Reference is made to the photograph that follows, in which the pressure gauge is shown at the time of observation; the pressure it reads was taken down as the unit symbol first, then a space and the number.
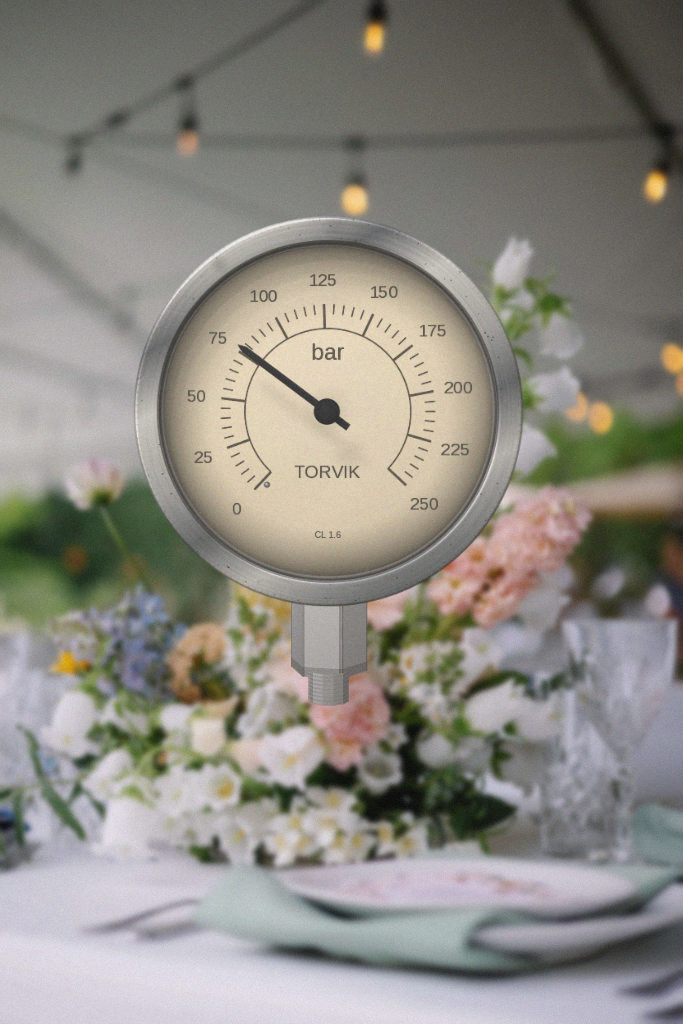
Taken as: bar 77.5
